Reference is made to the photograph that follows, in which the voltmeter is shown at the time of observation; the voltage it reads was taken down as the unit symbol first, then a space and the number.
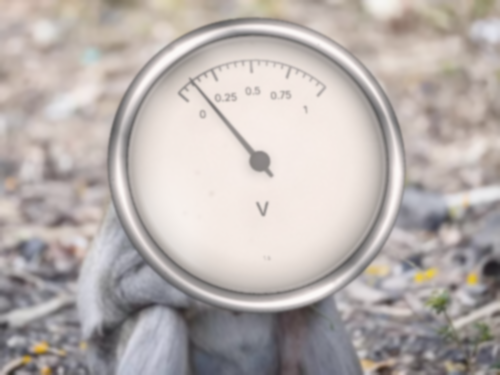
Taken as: V 0.1
